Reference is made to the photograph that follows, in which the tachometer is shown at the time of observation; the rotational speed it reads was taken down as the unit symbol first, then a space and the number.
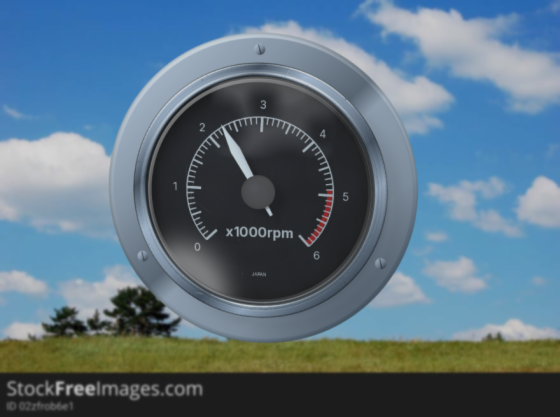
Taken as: rpm 2300
